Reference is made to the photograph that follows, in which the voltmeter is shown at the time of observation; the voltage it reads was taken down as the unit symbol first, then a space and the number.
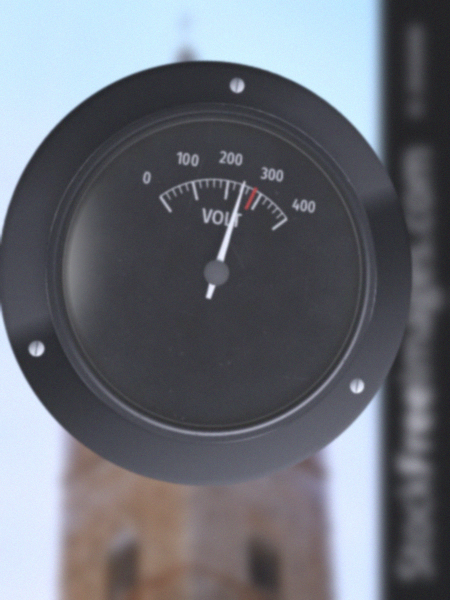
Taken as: V 240
